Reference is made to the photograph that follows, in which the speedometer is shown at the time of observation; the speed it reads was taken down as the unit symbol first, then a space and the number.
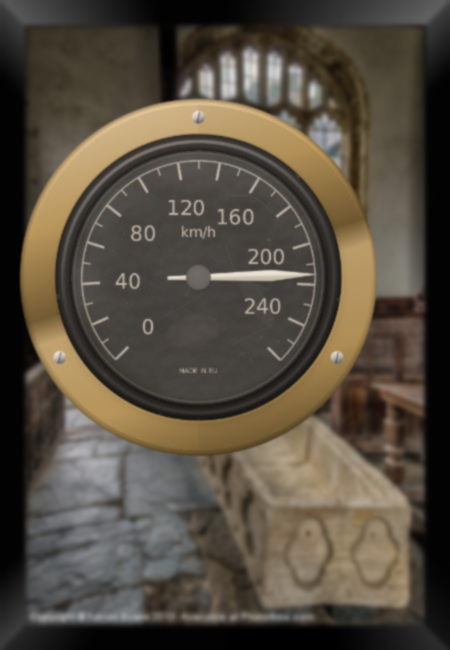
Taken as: km/h 215
